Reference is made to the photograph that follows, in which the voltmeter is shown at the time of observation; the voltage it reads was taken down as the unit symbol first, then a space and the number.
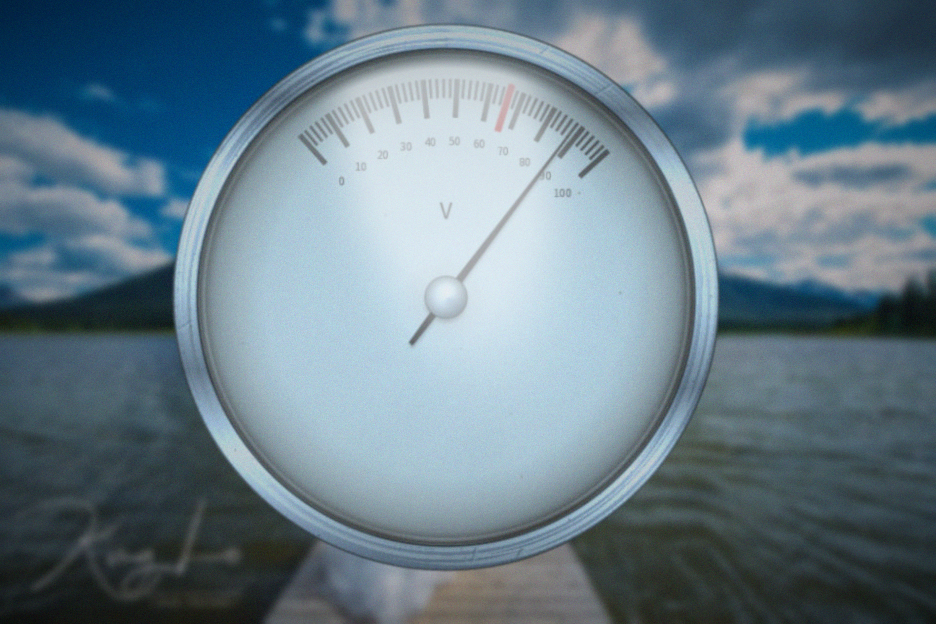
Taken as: V 88
